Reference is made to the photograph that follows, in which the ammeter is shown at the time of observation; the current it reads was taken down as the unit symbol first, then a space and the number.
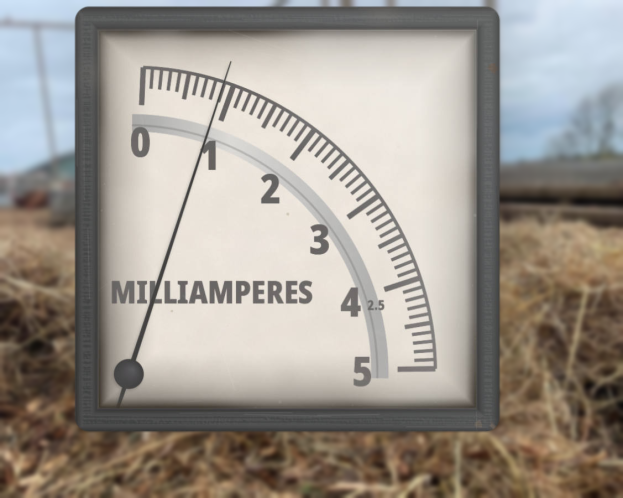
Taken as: mA 0.9
